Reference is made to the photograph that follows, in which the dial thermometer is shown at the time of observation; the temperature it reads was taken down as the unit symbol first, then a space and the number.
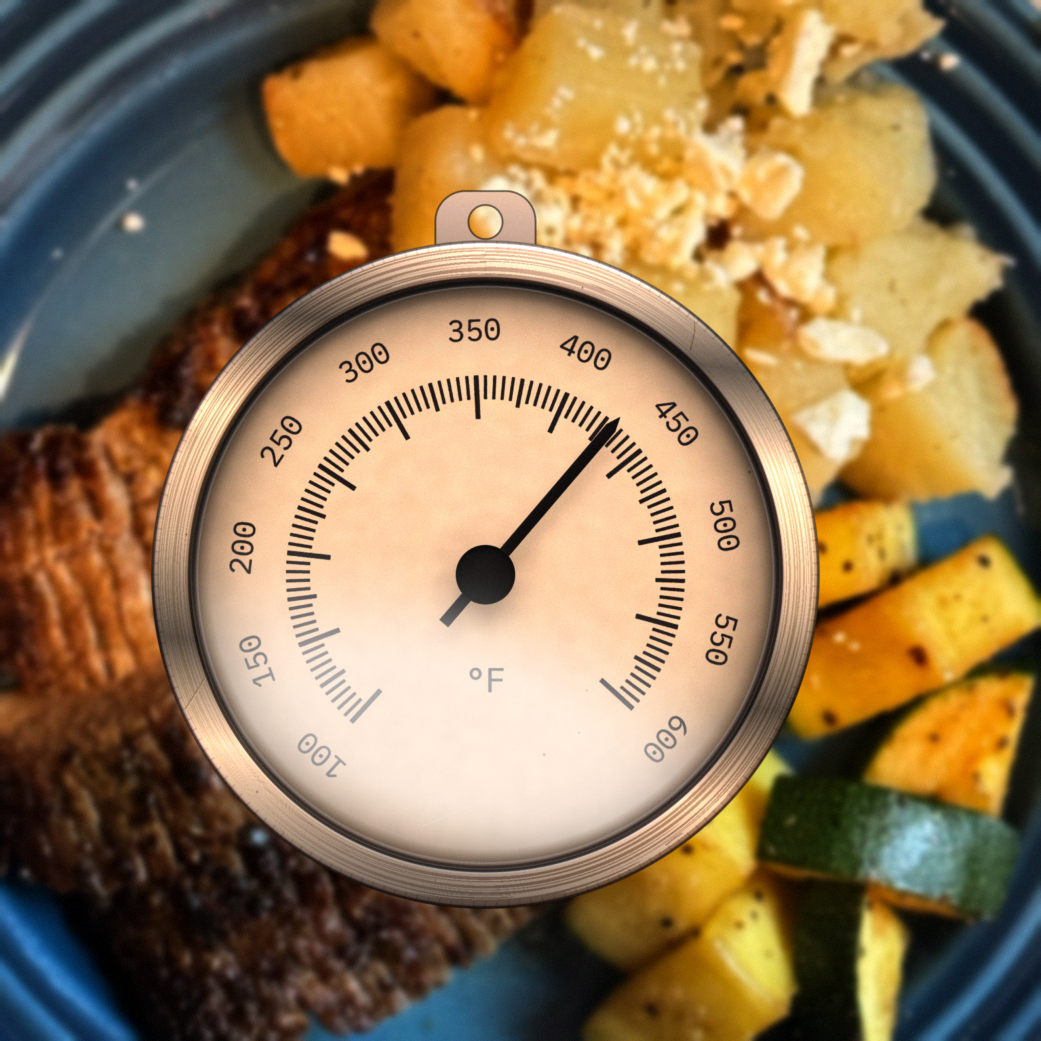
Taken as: °F 430
